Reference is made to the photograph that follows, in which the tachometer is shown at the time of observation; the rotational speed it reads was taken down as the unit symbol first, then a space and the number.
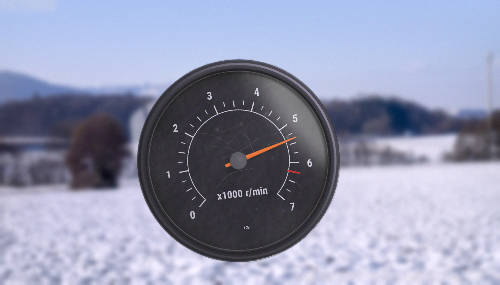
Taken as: rpm 5375
